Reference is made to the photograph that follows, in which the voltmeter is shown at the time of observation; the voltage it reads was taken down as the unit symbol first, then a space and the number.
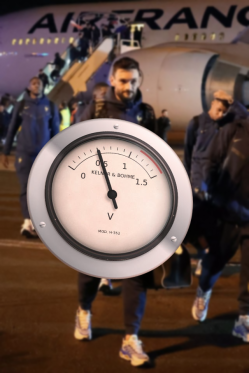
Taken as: V 0.5
